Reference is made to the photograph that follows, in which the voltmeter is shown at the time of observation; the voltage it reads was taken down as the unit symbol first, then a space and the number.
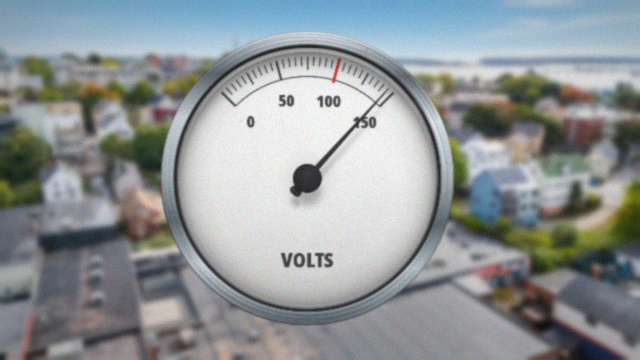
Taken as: V 145
